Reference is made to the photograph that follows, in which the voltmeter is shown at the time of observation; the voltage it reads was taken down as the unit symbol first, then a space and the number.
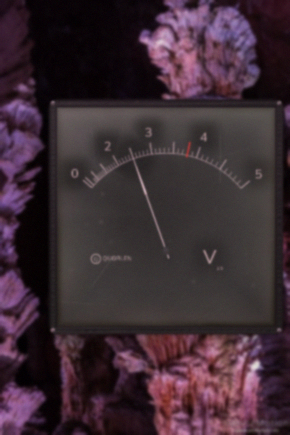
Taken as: V 2.5
